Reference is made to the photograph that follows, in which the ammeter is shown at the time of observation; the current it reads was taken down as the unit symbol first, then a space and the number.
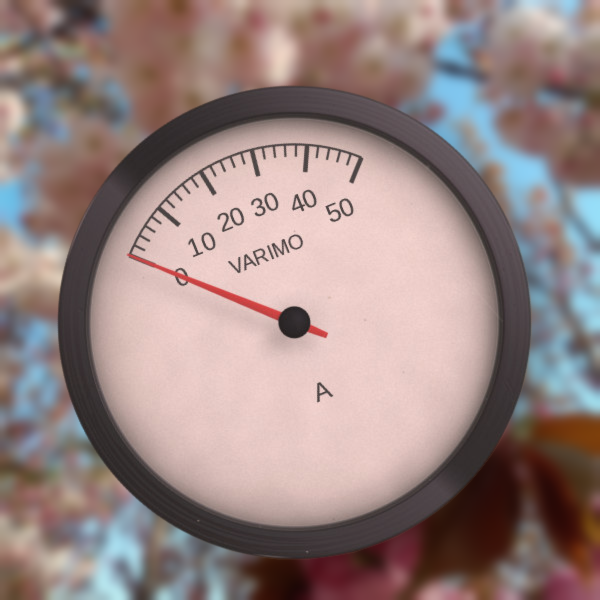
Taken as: A 0
